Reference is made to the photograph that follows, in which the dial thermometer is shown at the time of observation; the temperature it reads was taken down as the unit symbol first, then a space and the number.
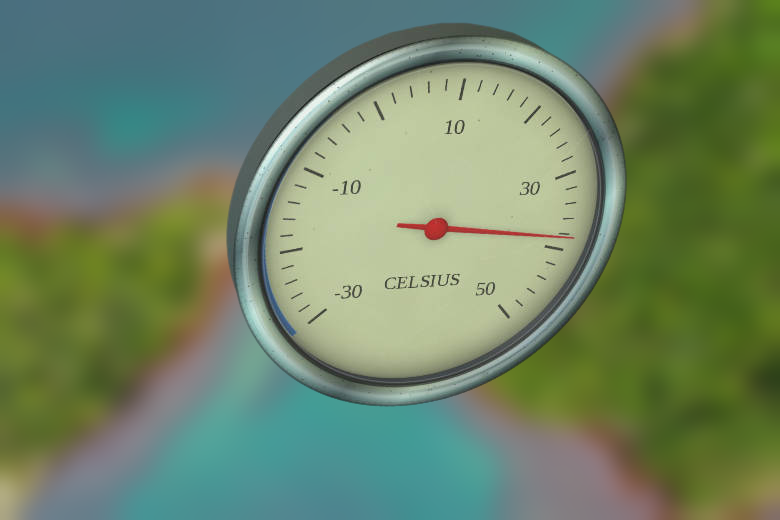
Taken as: °C 38
